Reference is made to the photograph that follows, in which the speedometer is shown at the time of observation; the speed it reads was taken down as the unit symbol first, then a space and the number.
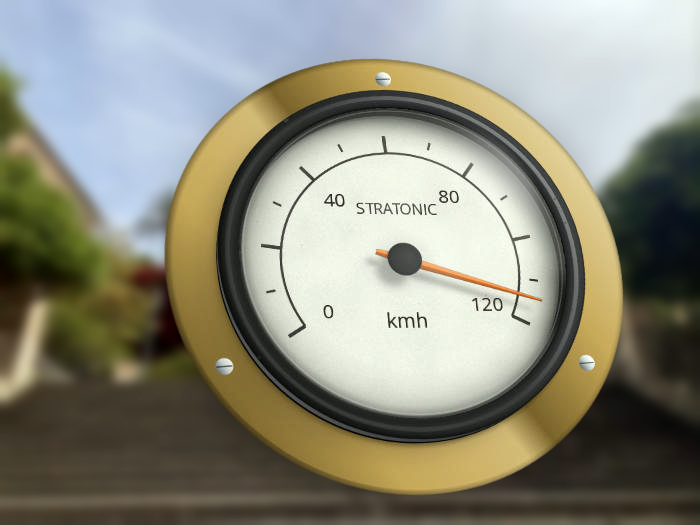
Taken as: km/h 115
